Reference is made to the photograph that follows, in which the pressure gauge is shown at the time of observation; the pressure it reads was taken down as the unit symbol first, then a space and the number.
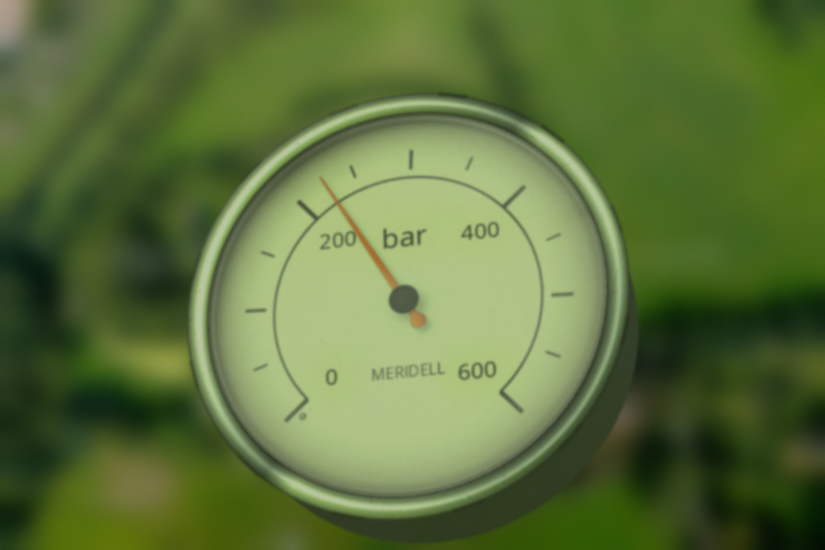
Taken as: bar 225
